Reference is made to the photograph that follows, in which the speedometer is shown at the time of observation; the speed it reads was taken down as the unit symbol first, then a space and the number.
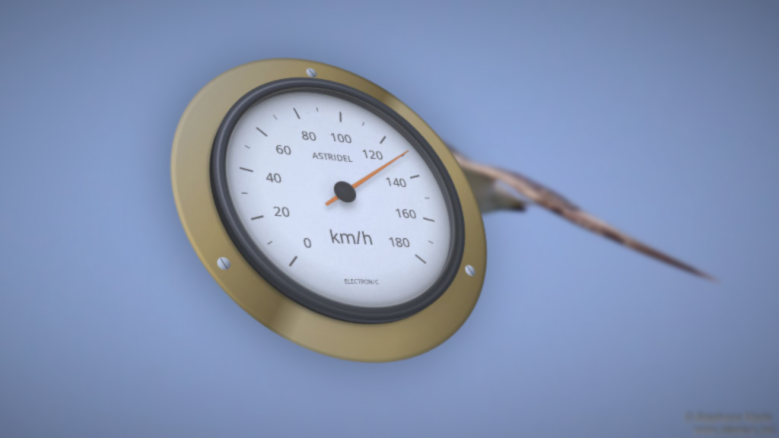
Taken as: km/h 130
